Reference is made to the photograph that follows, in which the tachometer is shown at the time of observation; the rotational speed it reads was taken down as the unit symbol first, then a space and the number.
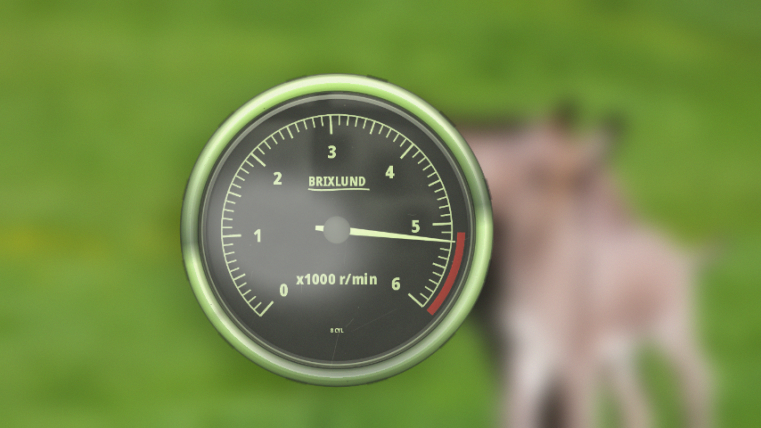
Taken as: rpm 5200
